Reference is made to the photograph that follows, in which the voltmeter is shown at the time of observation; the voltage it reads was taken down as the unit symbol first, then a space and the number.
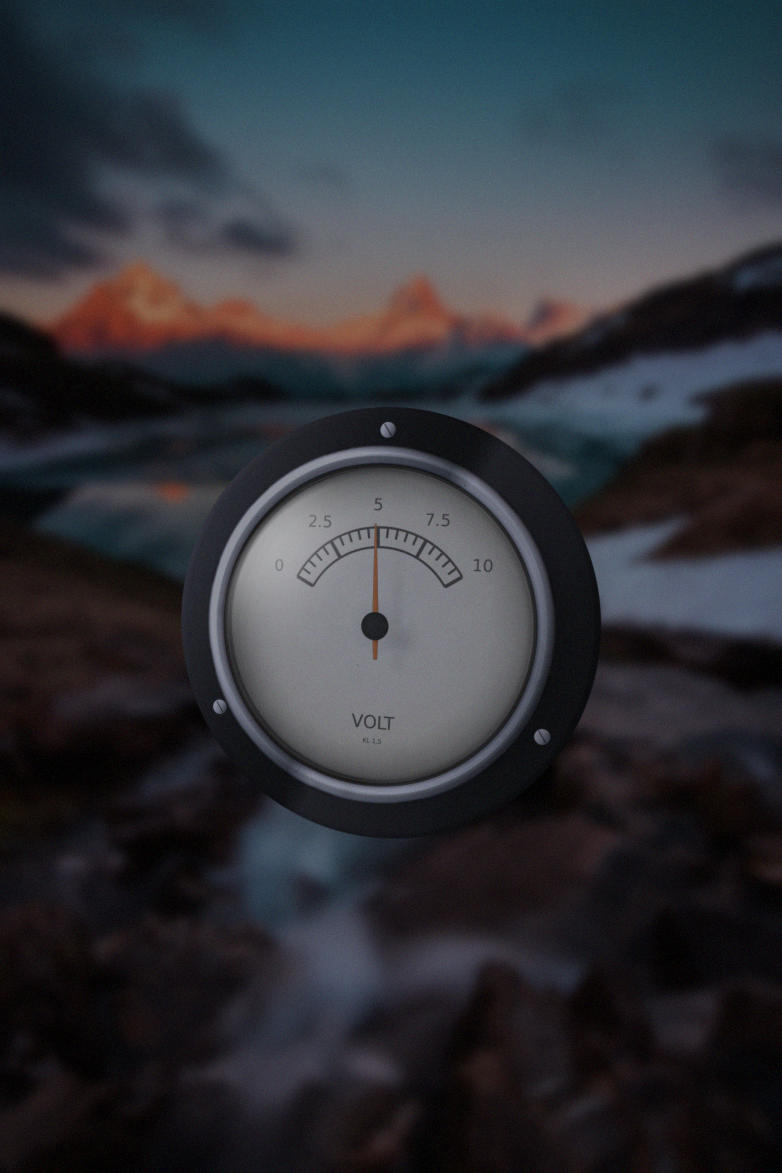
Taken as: V 5
